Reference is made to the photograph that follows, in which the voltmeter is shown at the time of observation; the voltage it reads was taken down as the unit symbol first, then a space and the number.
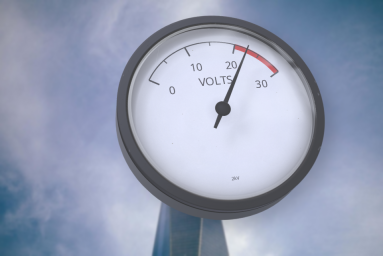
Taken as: V 22.5
